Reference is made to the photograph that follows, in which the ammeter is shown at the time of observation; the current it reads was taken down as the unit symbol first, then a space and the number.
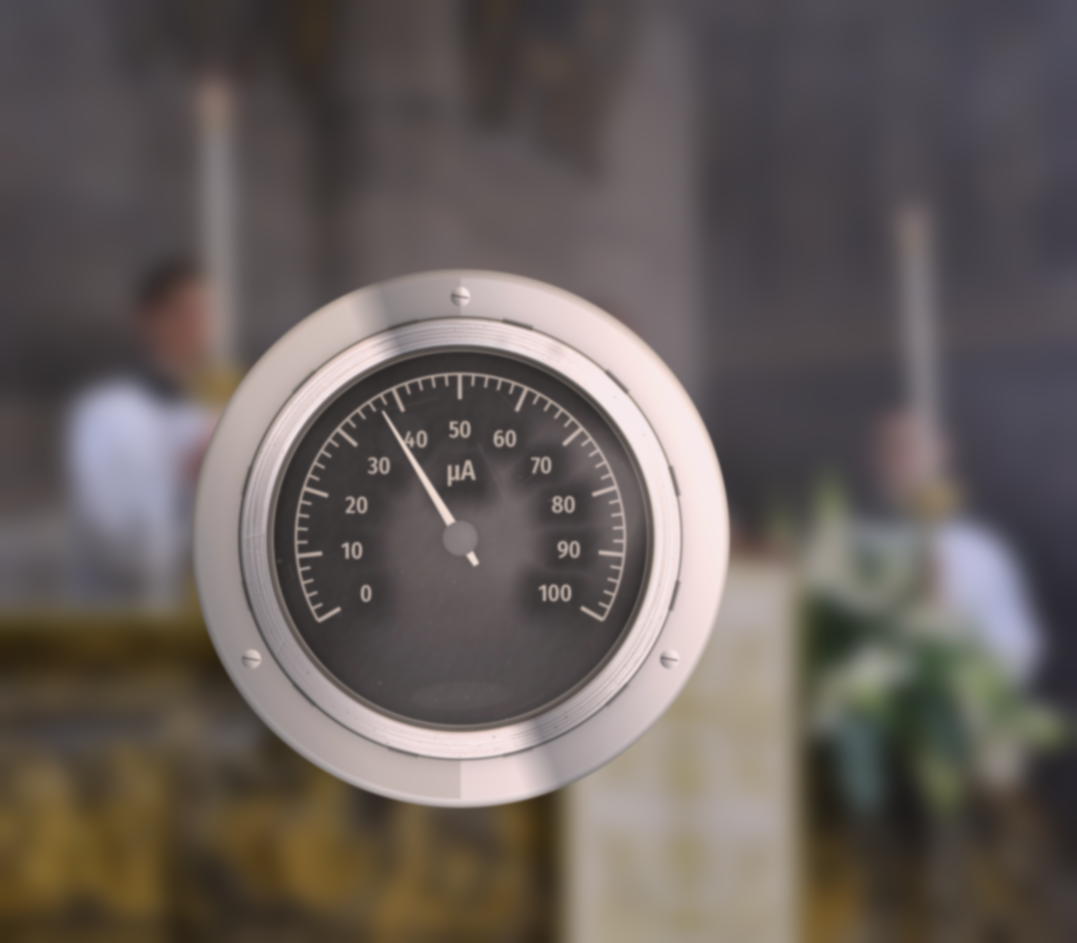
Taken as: µA 37
